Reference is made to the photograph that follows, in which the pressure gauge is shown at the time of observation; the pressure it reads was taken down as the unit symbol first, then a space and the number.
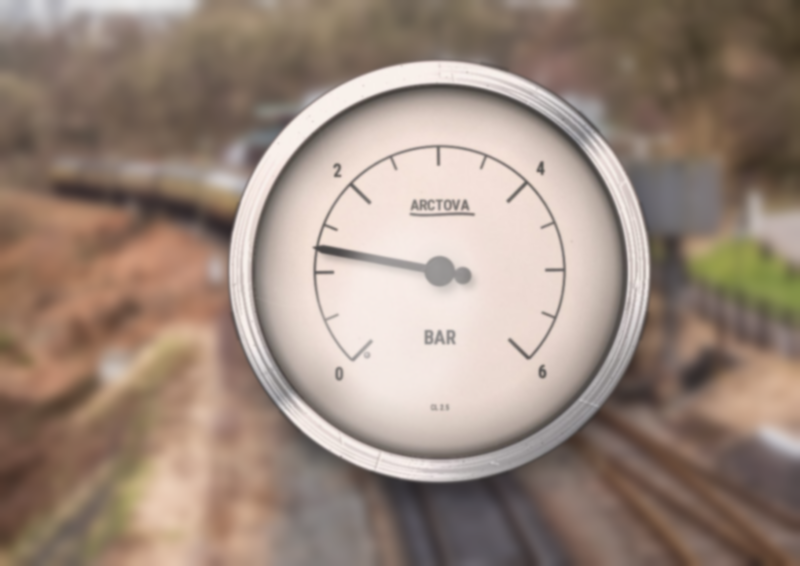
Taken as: bar 1.25
